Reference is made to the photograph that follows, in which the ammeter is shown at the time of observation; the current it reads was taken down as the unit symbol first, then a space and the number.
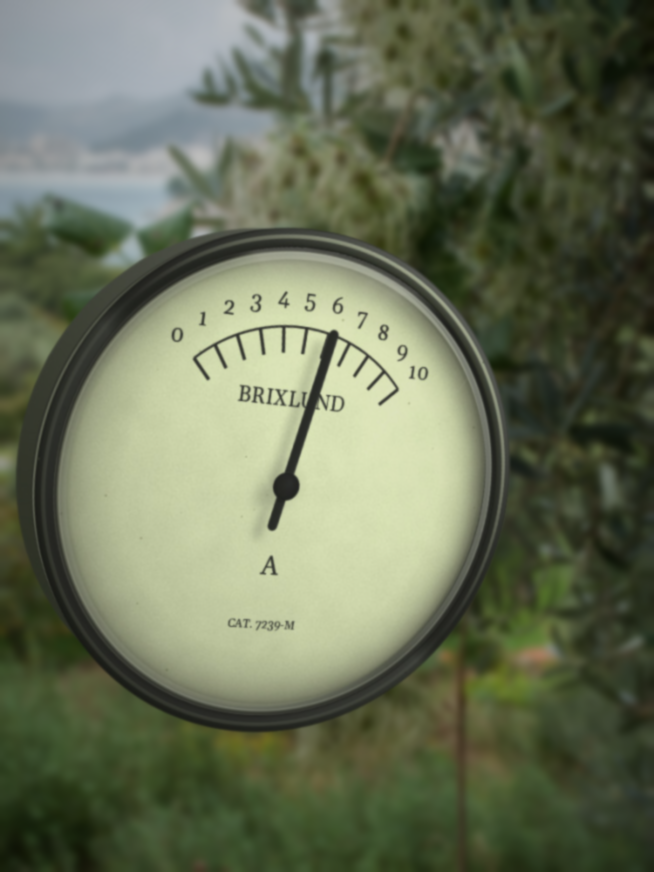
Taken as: A 6
